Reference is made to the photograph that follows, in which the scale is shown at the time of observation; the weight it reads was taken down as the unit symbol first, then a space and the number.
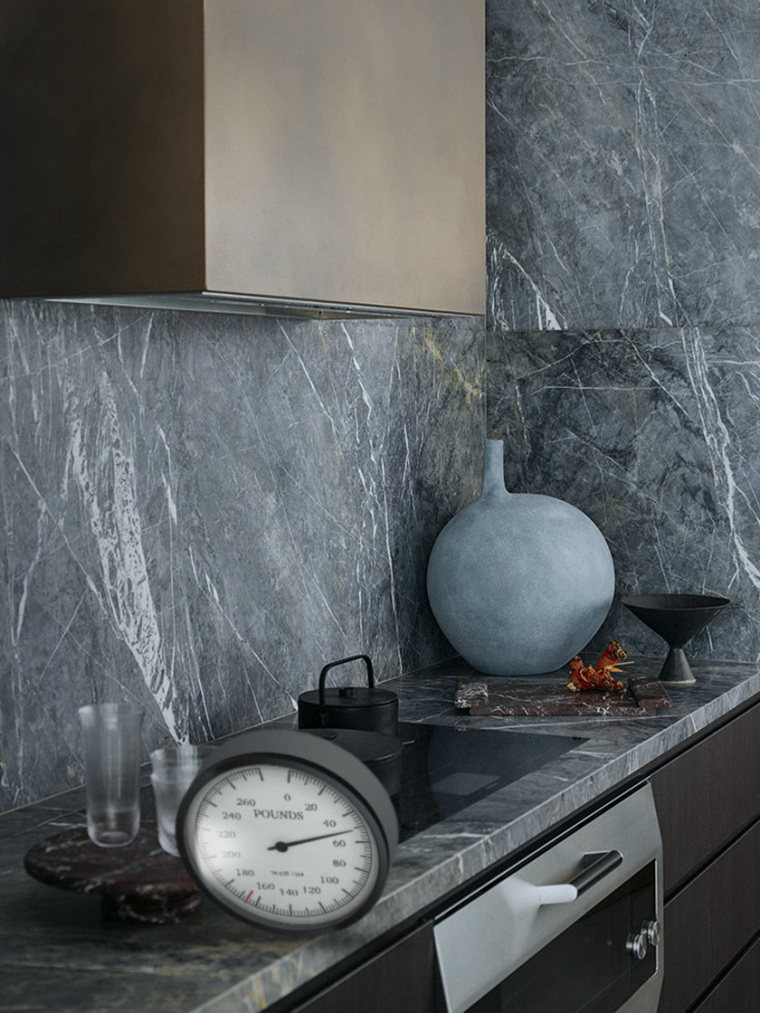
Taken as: lb 50
